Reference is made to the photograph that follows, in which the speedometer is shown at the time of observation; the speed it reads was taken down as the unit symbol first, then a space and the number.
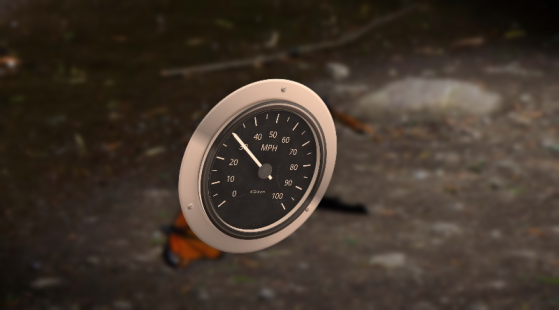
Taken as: mph 30
